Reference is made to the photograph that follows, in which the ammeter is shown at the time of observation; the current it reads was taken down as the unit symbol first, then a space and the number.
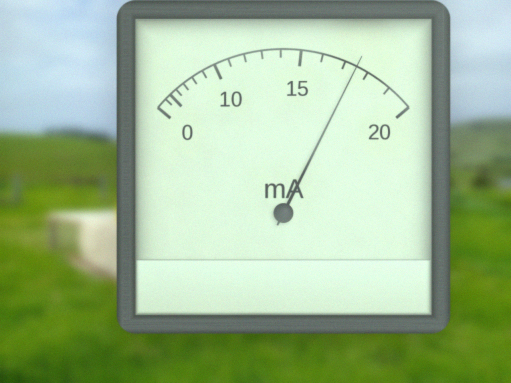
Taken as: mA 17.5
